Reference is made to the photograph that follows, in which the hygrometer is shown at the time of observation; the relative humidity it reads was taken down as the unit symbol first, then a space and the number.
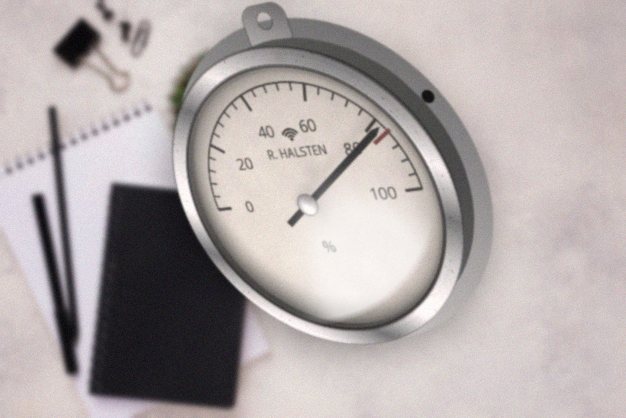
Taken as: % 82
